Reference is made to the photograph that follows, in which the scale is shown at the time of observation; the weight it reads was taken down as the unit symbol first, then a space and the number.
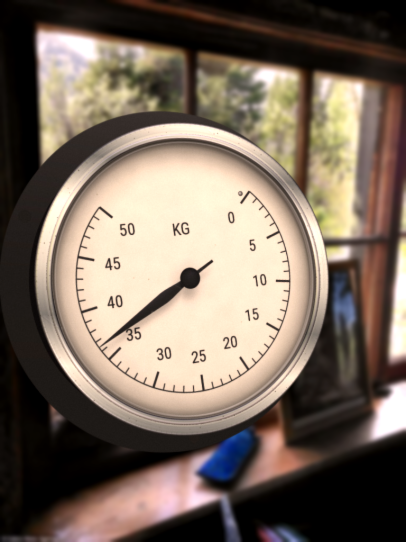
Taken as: kg 36.5
